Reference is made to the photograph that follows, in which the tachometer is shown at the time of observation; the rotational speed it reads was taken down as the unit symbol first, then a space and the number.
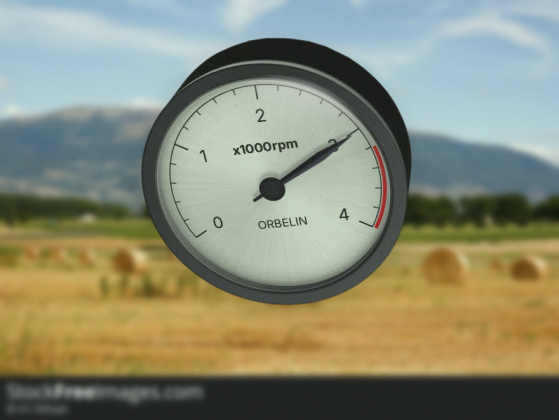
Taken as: rpm 3000
